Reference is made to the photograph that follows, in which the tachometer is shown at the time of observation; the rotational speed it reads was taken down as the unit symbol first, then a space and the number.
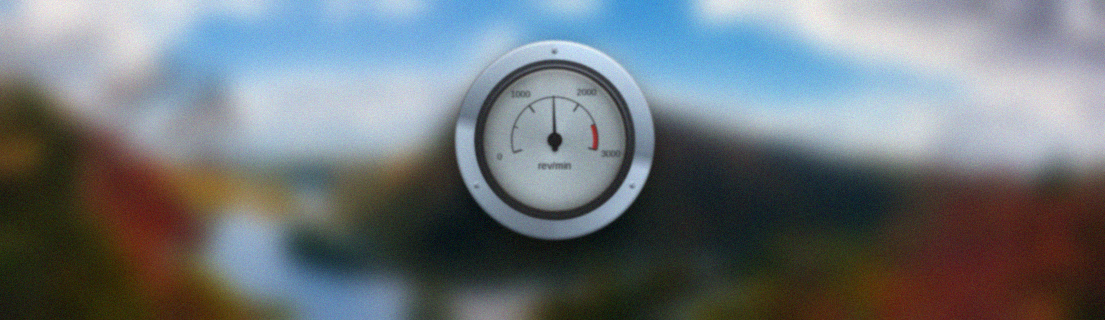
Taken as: rpm 1500
